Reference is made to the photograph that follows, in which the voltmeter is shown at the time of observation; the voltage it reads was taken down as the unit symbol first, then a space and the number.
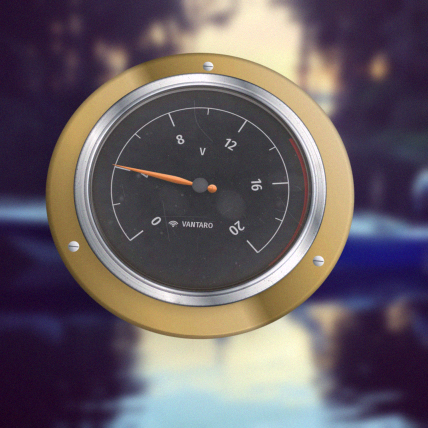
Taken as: V 4
